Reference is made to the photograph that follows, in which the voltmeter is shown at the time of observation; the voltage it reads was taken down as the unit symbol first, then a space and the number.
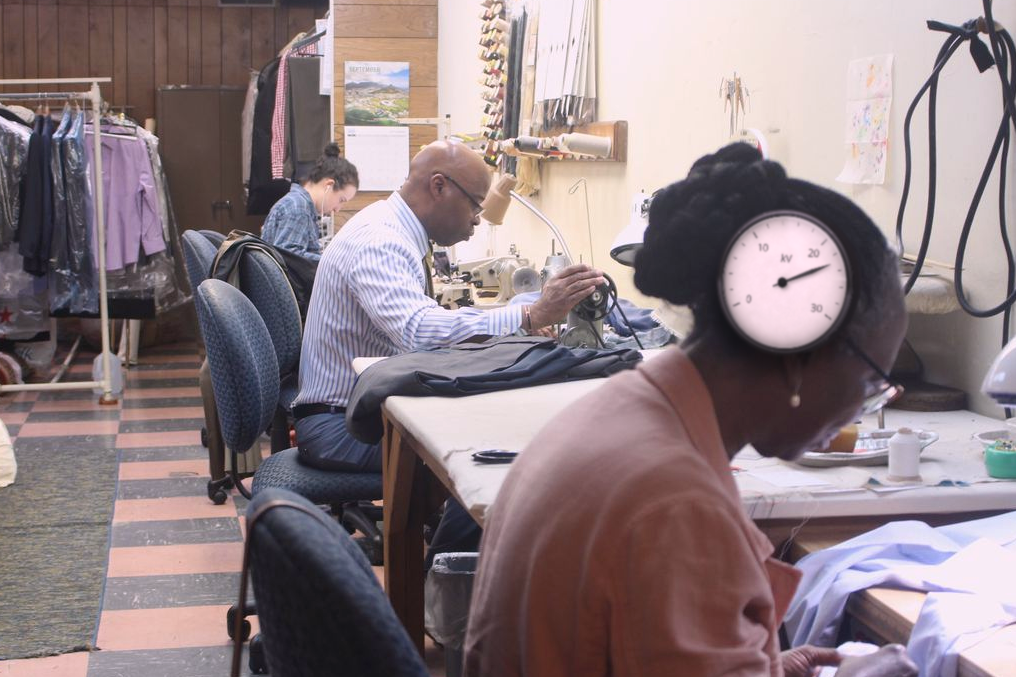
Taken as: kV 23
